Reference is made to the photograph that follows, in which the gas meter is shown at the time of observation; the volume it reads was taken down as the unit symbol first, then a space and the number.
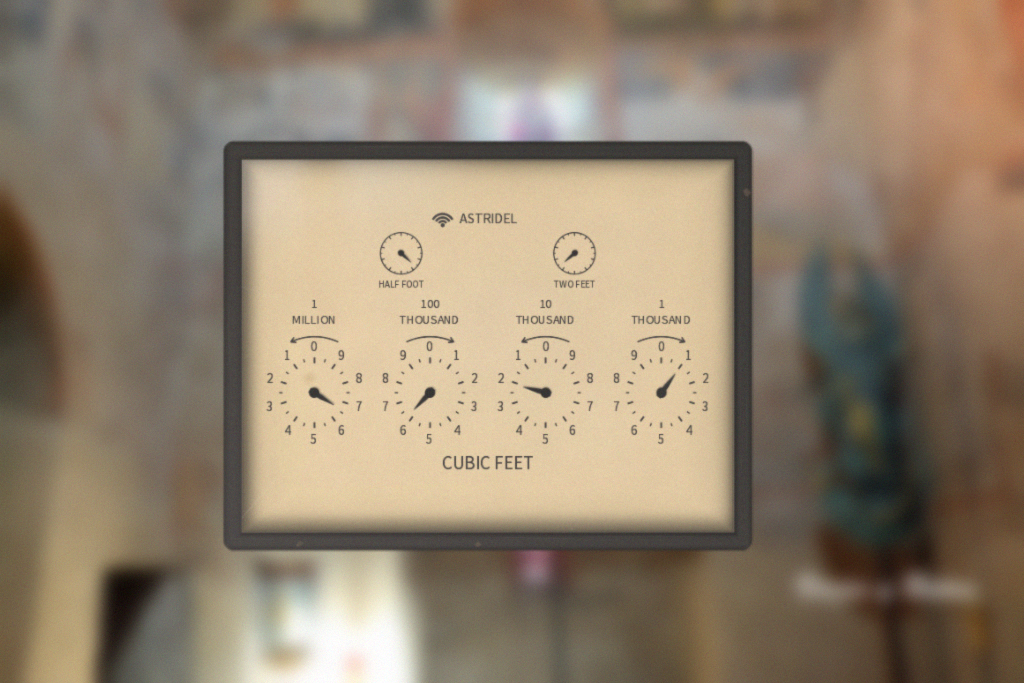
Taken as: ft³ 662100
